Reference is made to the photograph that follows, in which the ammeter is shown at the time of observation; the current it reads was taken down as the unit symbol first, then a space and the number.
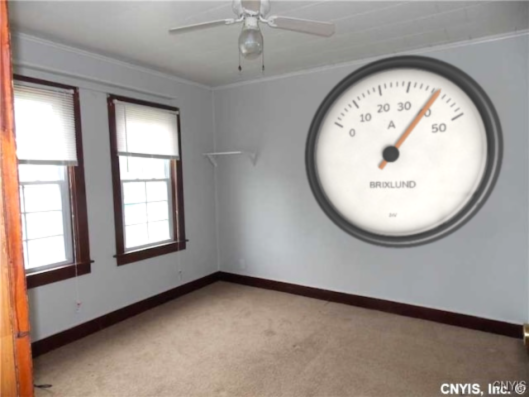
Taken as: A 40
